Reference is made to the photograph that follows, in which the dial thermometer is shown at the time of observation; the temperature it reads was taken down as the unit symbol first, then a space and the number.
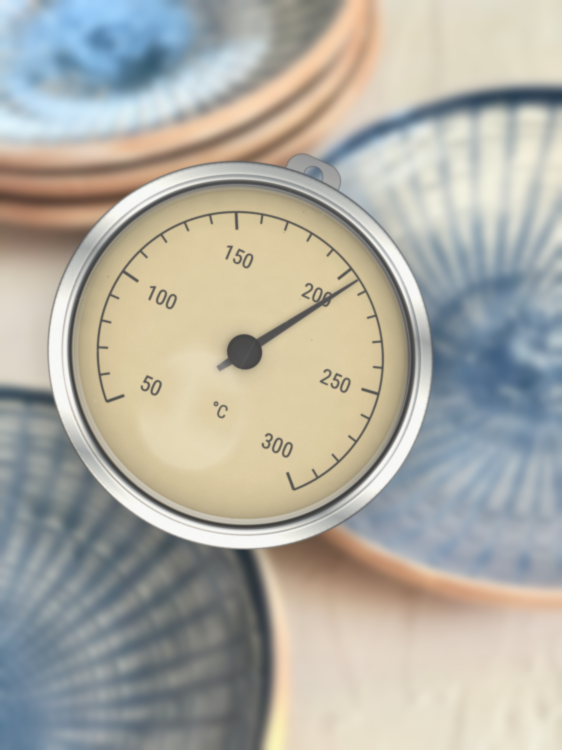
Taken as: °C 205
